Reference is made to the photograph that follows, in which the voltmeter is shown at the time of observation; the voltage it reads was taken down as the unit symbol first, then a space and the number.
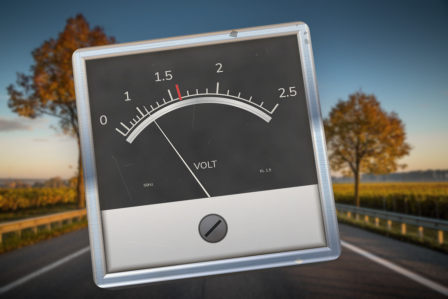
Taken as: V 1.1
